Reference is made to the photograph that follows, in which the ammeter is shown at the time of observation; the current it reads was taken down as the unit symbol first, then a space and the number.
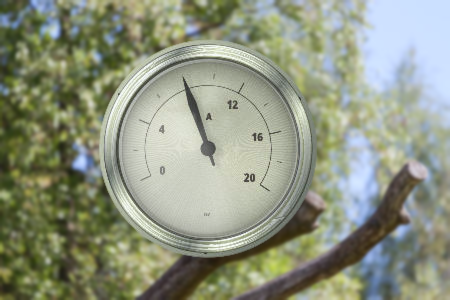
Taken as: A 8
